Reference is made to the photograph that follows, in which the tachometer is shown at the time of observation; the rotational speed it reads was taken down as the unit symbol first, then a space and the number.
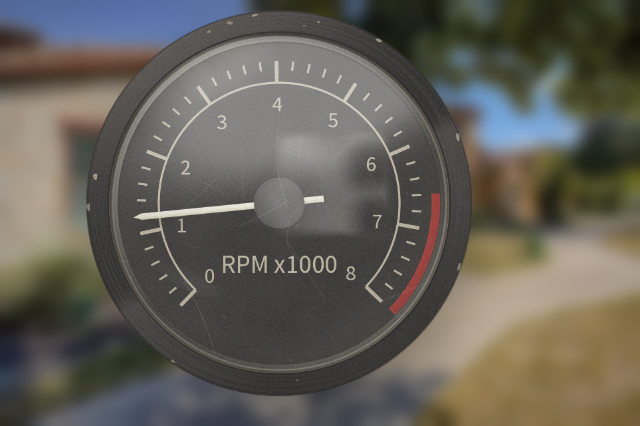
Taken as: rpm 1200
